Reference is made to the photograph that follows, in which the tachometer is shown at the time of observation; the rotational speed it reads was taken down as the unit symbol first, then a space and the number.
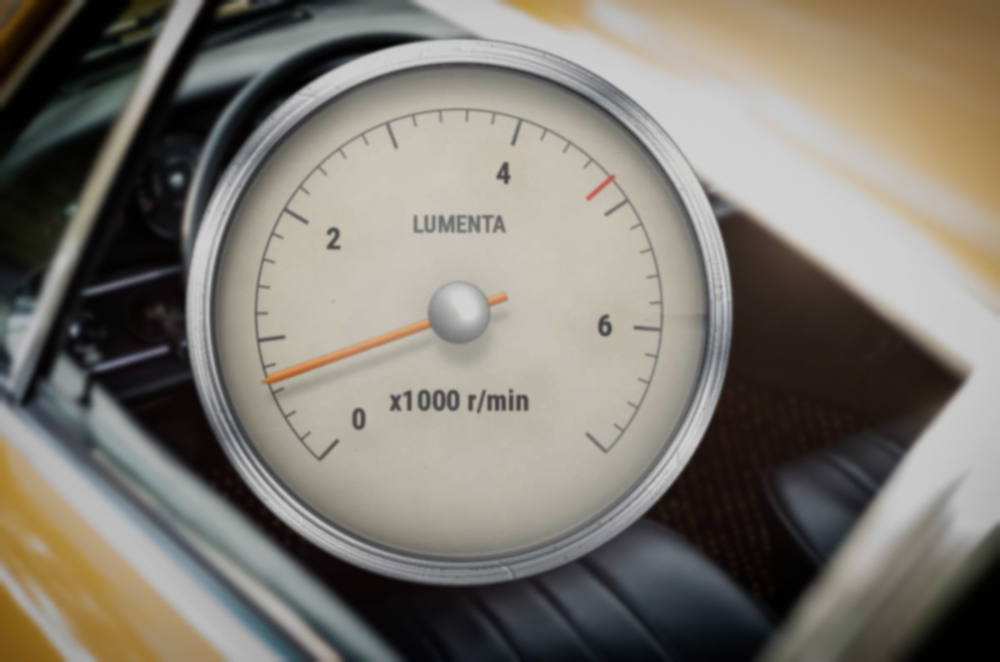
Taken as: rpm 700
